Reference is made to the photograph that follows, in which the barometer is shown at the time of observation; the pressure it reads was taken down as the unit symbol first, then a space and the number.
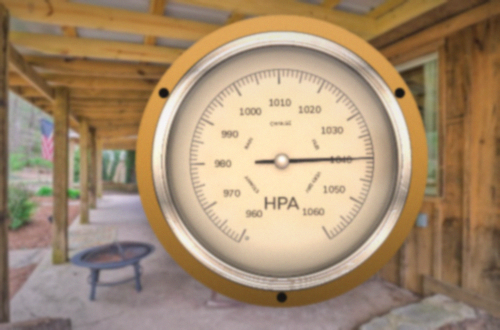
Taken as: hPa 1040
